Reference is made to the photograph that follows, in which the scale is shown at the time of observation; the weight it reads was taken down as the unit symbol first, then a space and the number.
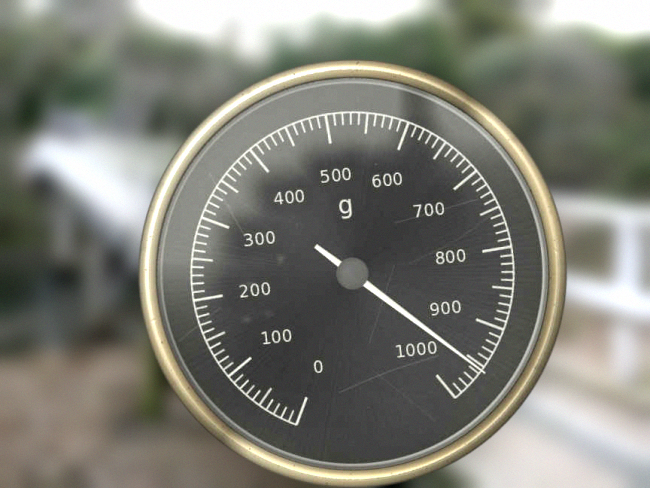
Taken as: g 955
